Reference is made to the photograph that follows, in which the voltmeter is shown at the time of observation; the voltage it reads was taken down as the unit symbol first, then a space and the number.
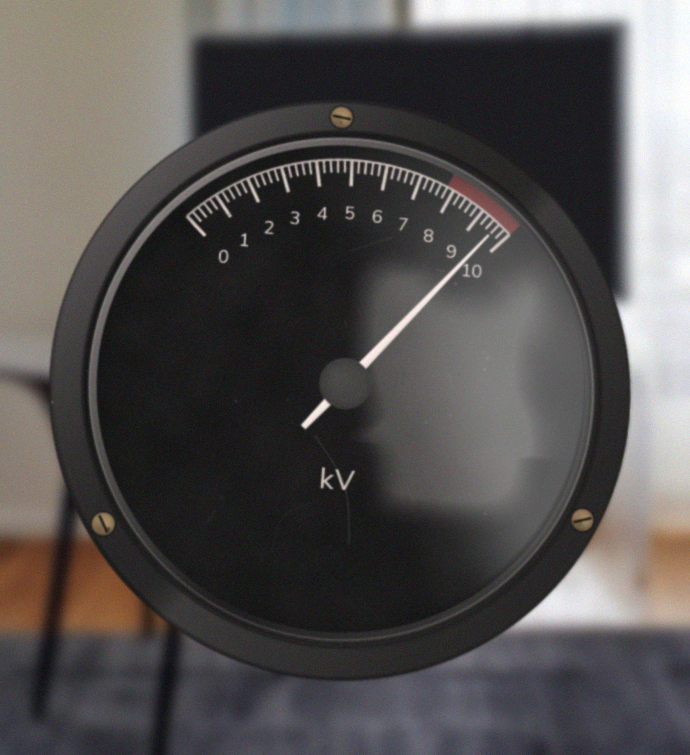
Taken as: kV 9.6
